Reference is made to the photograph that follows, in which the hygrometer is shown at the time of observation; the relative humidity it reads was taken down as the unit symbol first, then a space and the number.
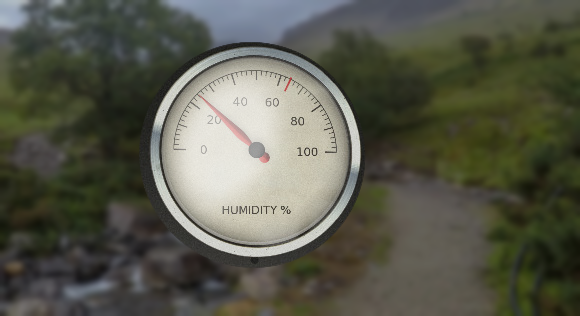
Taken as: % 24
